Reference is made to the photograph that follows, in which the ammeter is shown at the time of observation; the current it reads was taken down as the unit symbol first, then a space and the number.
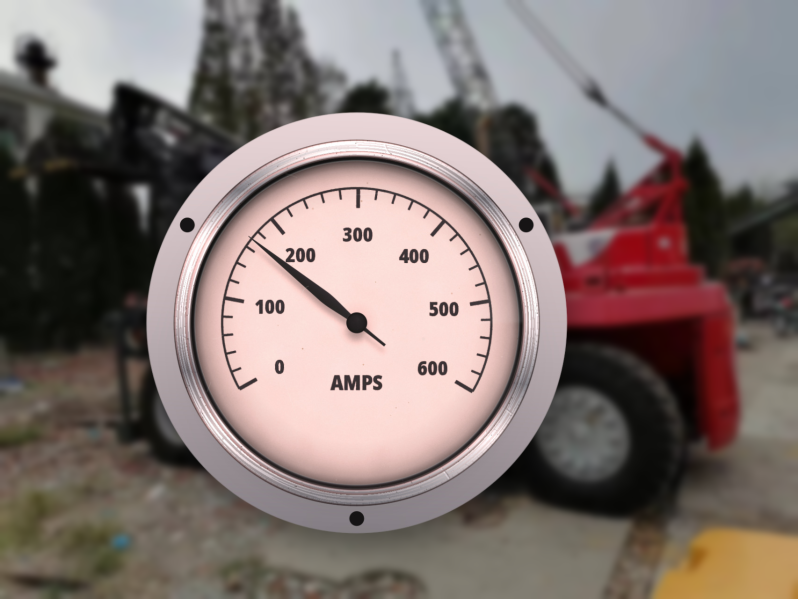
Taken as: A 170
